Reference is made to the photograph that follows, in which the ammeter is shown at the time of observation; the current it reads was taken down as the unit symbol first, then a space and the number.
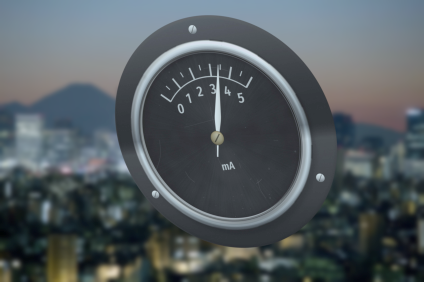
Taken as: mA 3.5
